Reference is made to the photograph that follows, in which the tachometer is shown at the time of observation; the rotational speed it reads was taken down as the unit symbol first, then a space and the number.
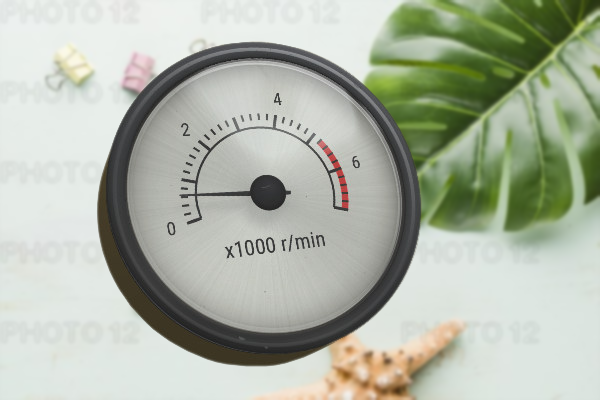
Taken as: rpm 600
